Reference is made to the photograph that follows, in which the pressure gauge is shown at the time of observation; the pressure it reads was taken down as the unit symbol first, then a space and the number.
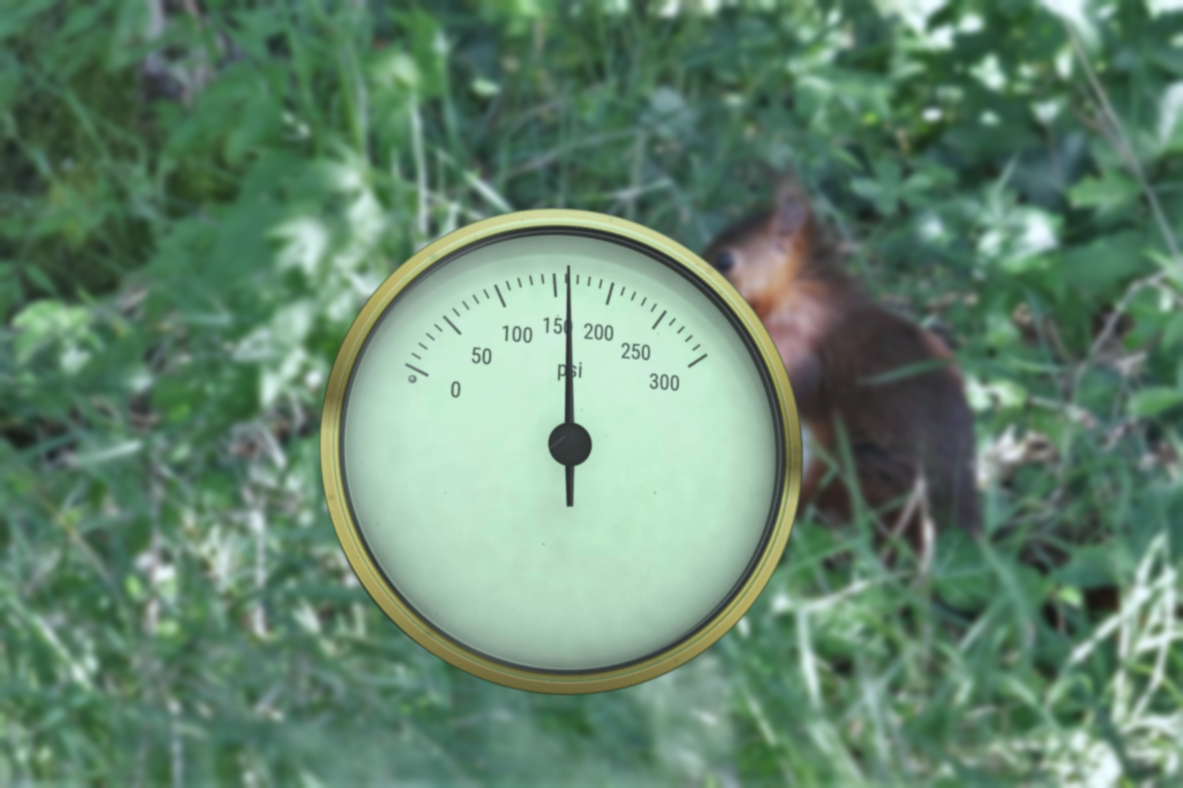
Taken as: psi 160
